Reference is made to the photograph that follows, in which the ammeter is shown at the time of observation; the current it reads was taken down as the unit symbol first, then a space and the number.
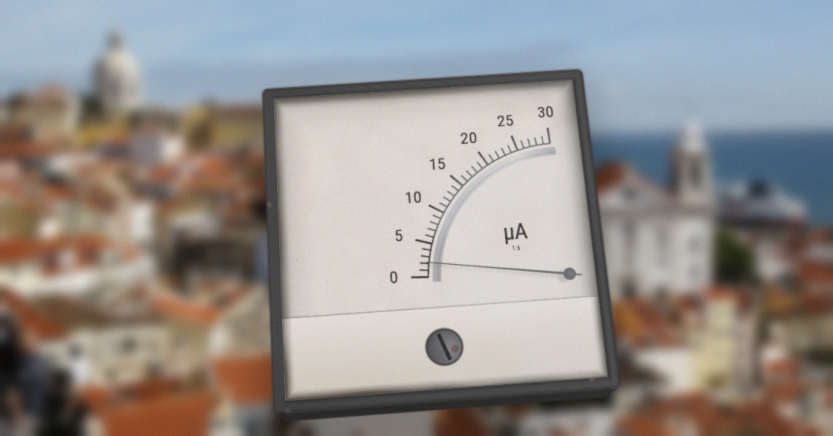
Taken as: µA 2
